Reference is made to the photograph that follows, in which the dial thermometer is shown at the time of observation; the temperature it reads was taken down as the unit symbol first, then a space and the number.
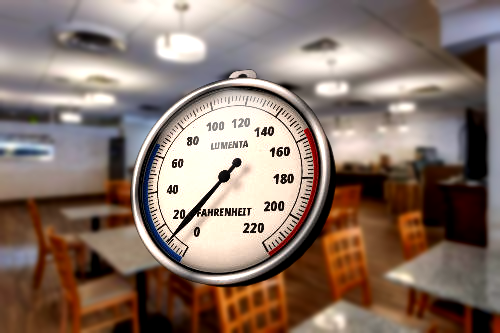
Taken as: °F 10
